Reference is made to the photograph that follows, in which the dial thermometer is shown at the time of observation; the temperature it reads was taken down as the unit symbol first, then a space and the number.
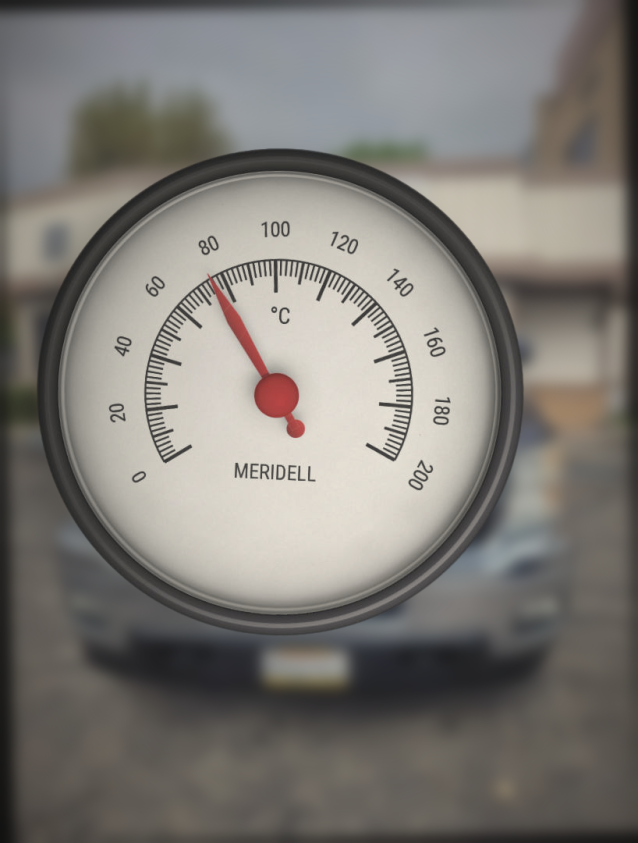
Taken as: °C 76
